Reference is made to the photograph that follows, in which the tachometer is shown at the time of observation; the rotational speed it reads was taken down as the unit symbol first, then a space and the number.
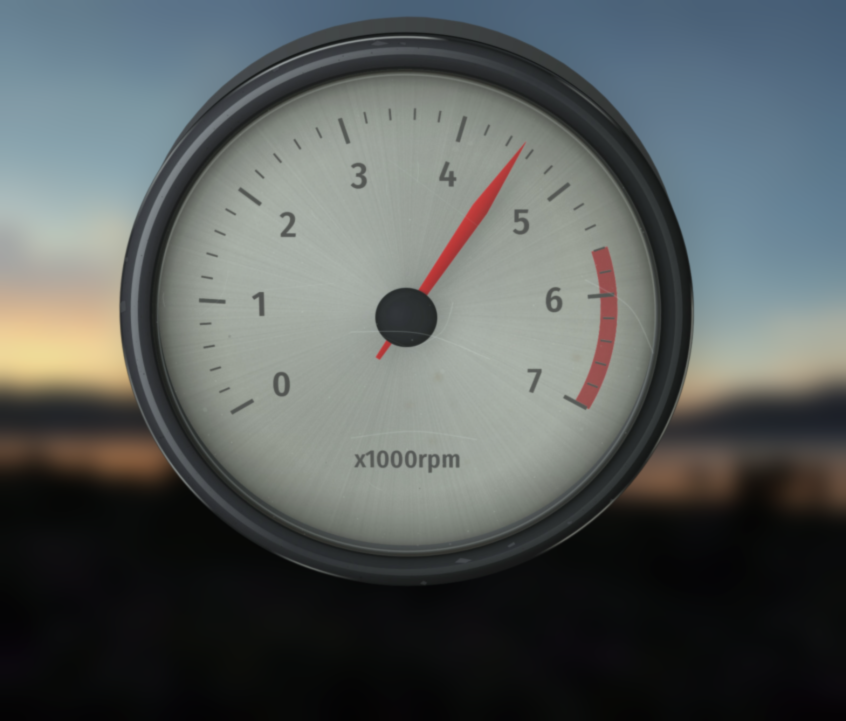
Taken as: rpm 4500
